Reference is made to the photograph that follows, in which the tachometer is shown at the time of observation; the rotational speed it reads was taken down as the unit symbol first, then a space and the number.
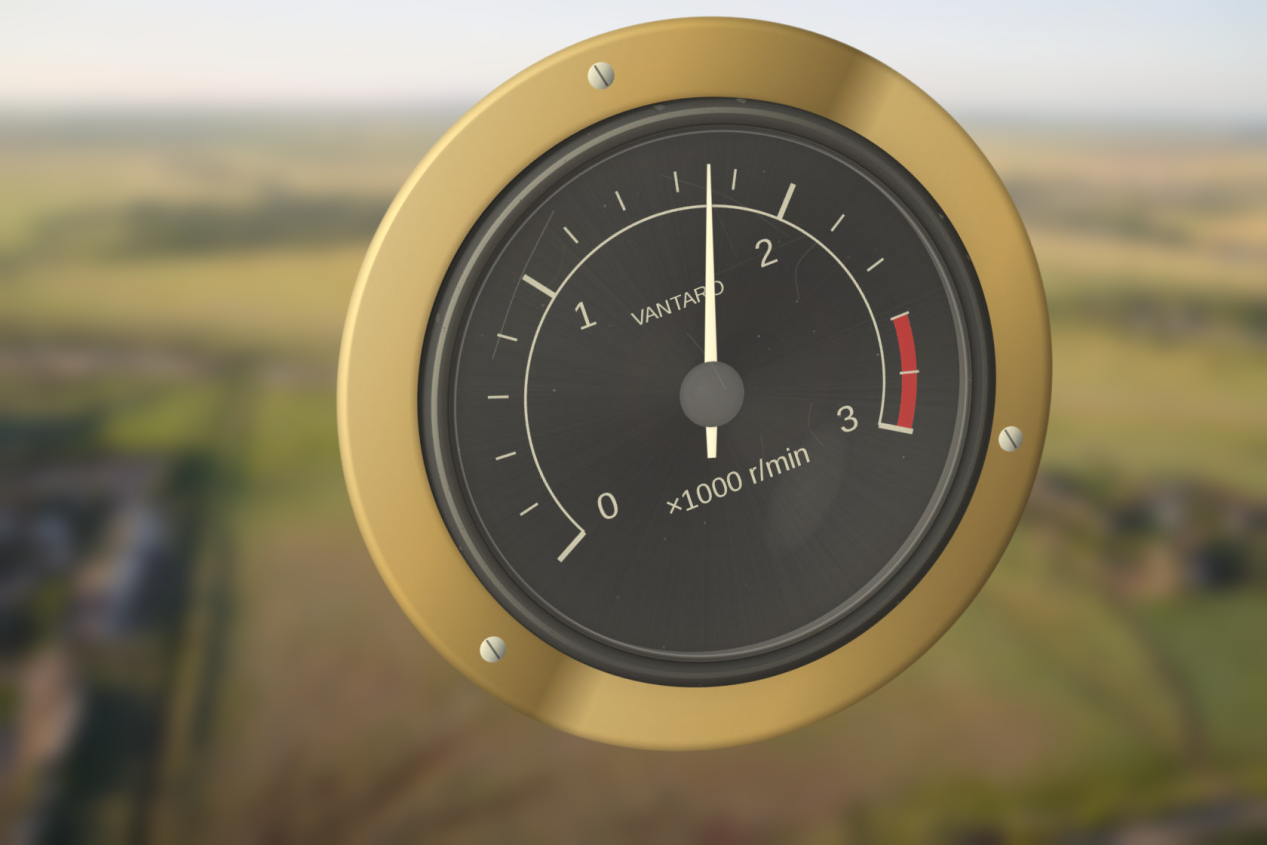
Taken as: rpm 1700
